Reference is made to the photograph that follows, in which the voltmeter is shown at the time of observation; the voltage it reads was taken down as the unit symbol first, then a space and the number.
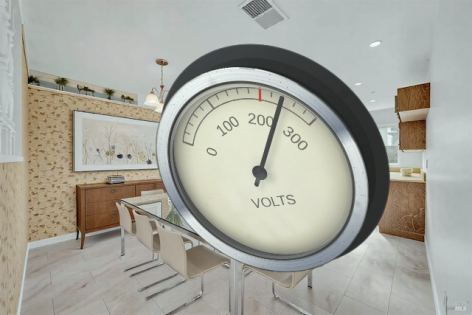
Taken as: V 240
